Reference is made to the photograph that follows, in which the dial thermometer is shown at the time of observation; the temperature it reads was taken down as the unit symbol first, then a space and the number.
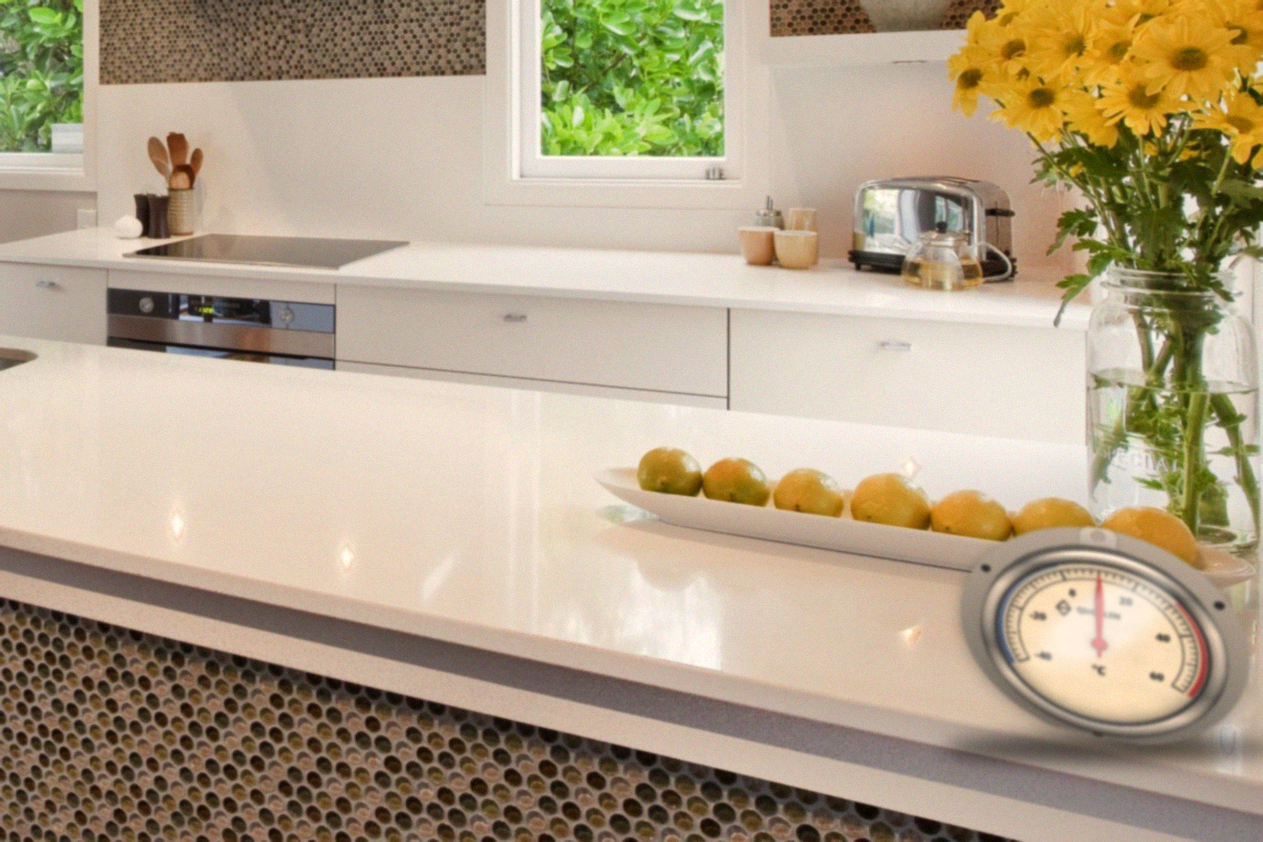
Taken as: °C 10
